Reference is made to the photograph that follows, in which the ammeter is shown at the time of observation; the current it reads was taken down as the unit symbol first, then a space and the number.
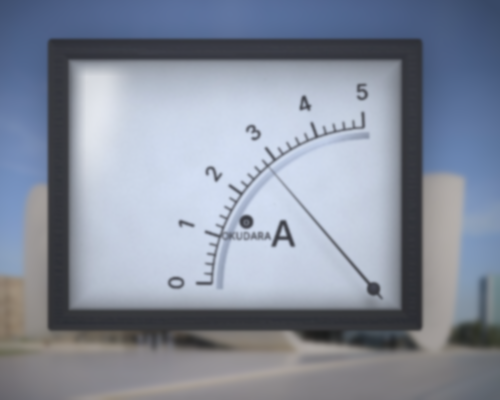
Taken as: A 2.8
